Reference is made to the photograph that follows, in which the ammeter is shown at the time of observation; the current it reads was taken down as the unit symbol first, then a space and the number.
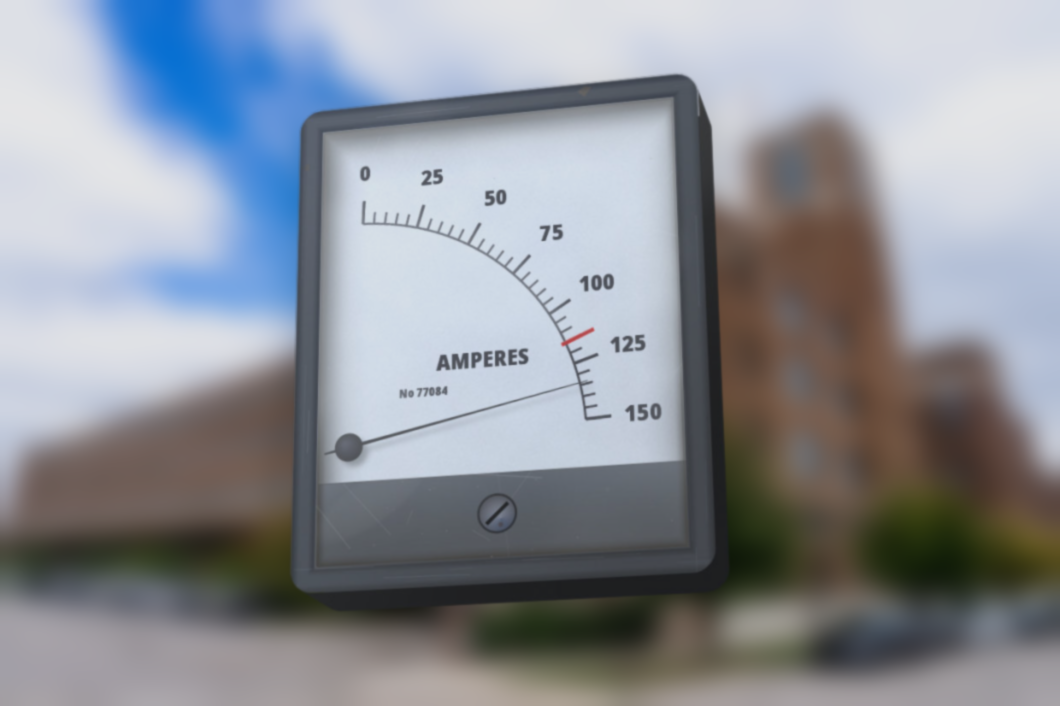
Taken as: A 135
